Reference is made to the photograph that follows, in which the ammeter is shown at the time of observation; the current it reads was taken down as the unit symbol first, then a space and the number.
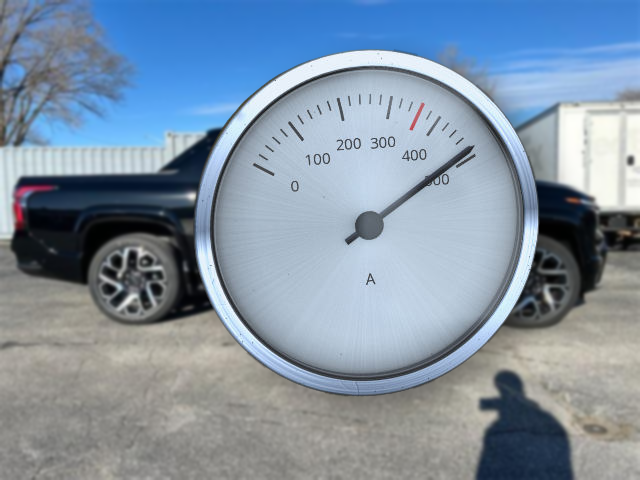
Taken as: A 480
